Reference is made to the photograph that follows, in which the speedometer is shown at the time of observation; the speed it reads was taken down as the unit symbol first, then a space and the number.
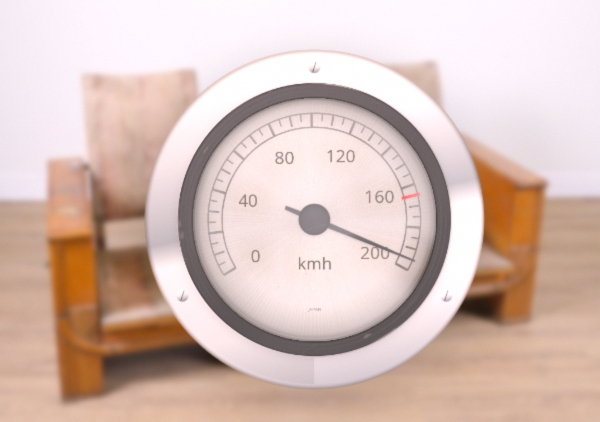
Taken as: km/h 195
